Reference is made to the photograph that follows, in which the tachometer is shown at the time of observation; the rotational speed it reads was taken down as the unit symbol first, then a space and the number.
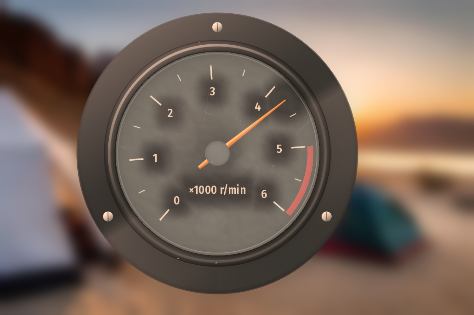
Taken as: rpm 4250
